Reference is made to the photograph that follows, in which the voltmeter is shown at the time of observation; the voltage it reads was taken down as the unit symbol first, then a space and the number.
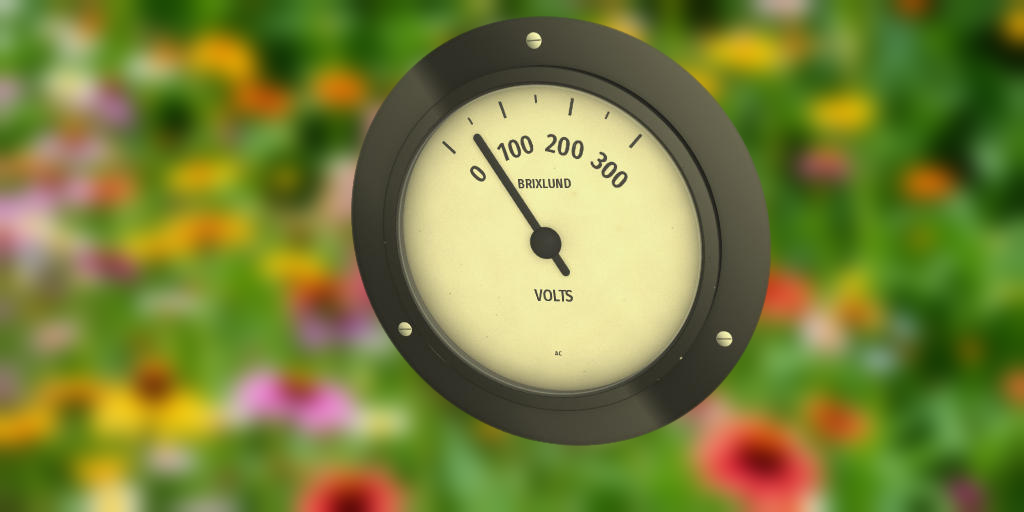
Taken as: V 50
